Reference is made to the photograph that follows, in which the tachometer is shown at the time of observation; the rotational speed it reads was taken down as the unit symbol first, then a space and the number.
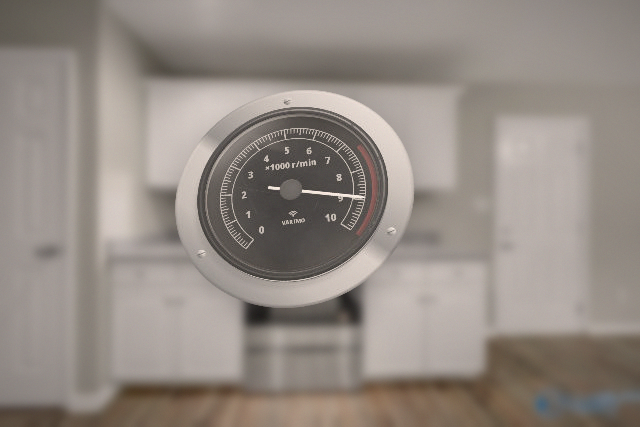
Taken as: rpm 9000
